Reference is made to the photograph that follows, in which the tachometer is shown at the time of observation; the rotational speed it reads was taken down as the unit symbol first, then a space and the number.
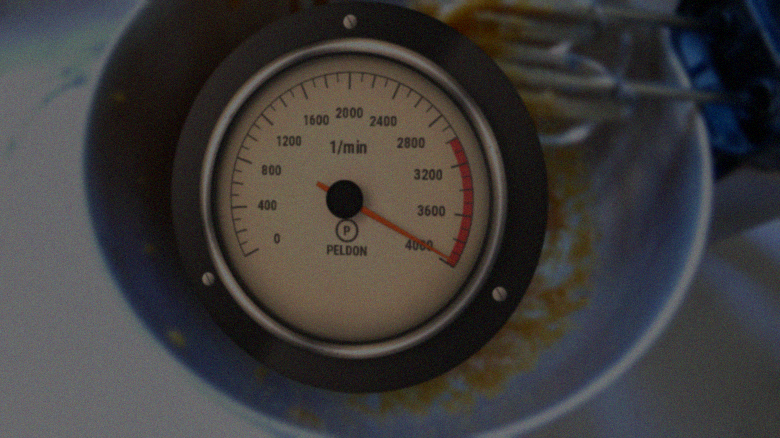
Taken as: rpm 3950
